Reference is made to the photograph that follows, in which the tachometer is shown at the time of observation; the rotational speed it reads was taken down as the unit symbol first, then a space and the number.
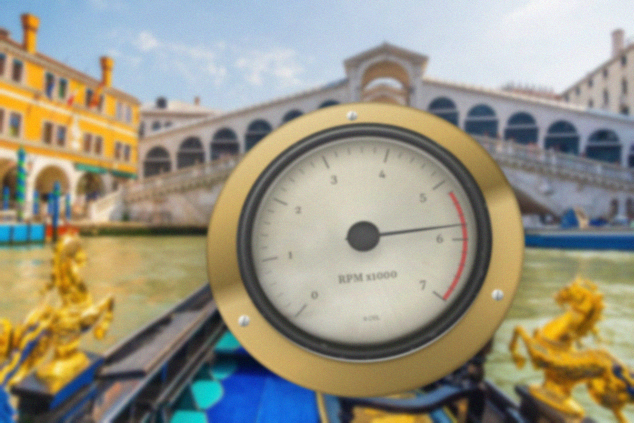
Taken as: rpm 5800
